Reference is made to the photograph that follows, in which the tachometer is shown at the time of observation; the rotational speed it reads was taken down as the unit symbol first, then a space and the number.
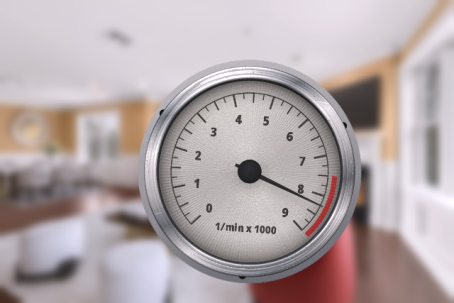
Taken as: rpm 8250
